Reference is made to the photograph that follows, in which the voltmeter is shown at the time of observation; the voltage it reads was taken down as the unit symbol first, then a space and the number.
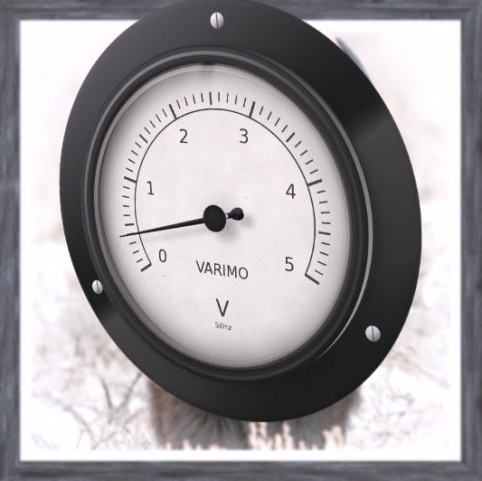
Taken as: V 0.4
